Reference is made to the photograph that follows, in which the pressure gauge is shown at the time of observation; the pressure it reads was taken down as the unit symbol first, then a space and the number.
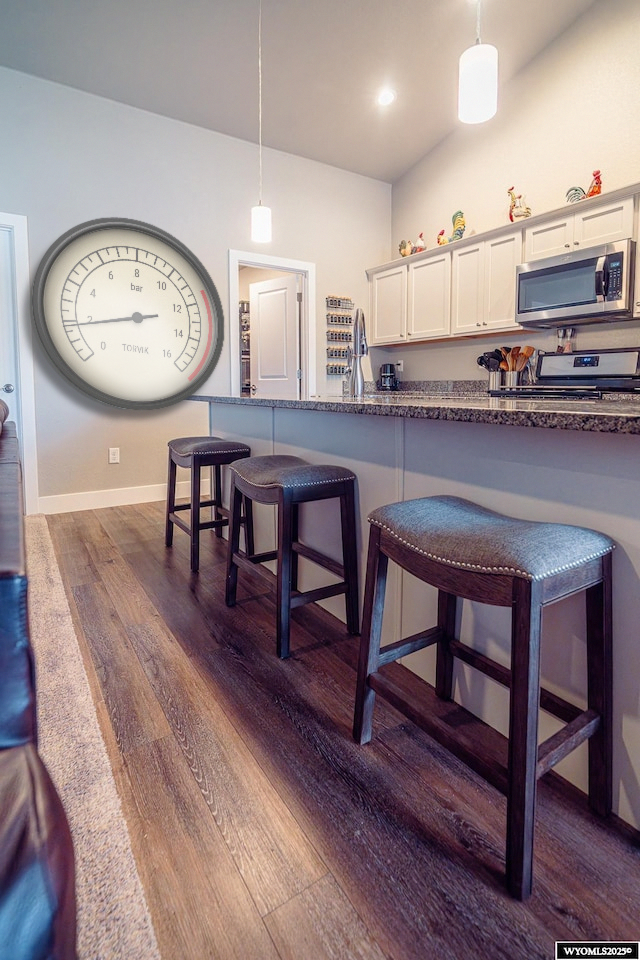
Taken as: bar 1.75
